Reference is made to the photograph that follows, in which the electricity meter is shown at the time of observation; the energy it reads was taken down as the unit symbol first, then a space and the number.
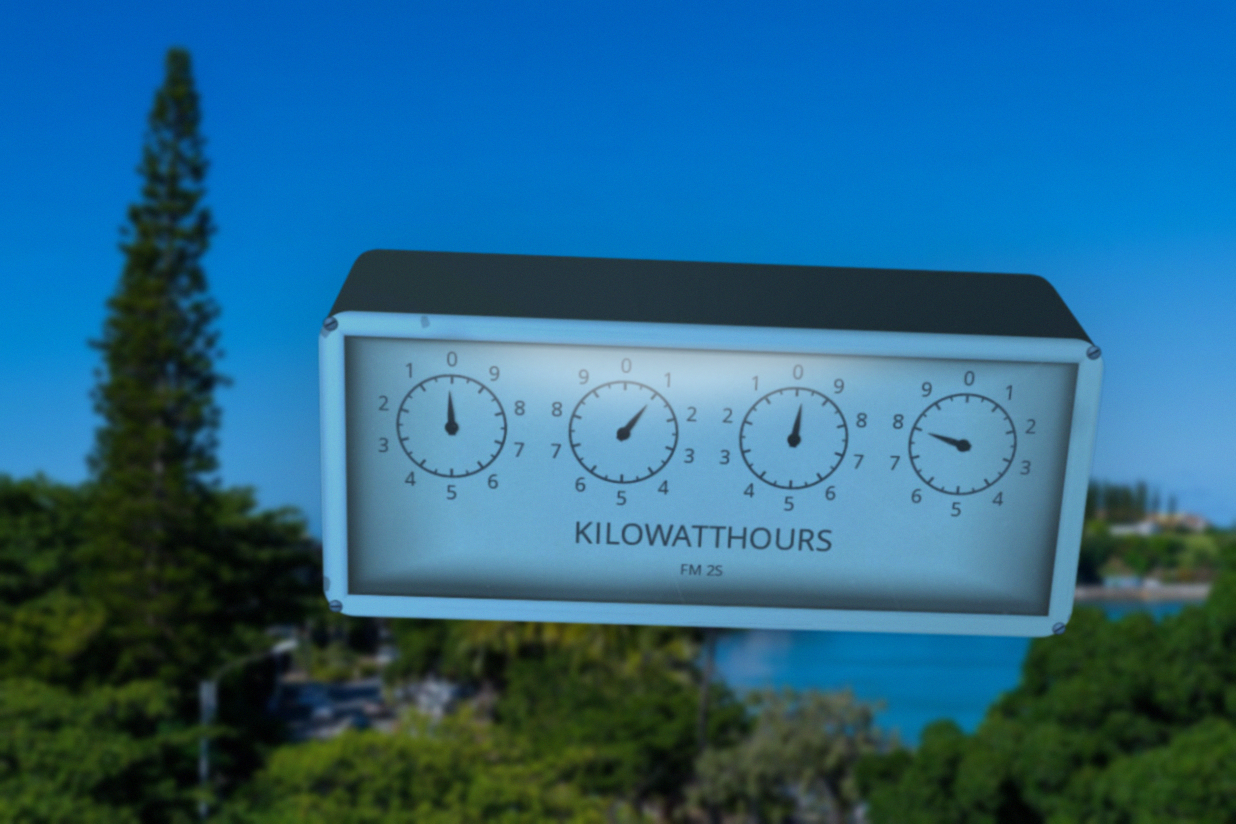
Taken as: kWh 98
